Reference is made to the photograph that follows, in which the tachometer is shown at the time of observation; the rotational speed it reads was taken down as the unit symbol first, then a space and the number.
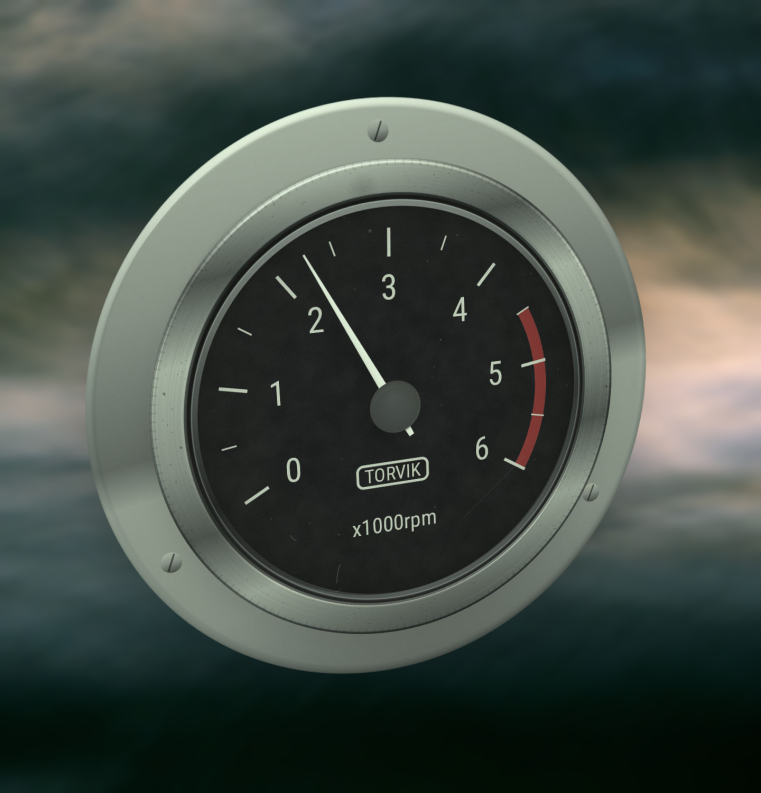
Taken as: rpm 2250
